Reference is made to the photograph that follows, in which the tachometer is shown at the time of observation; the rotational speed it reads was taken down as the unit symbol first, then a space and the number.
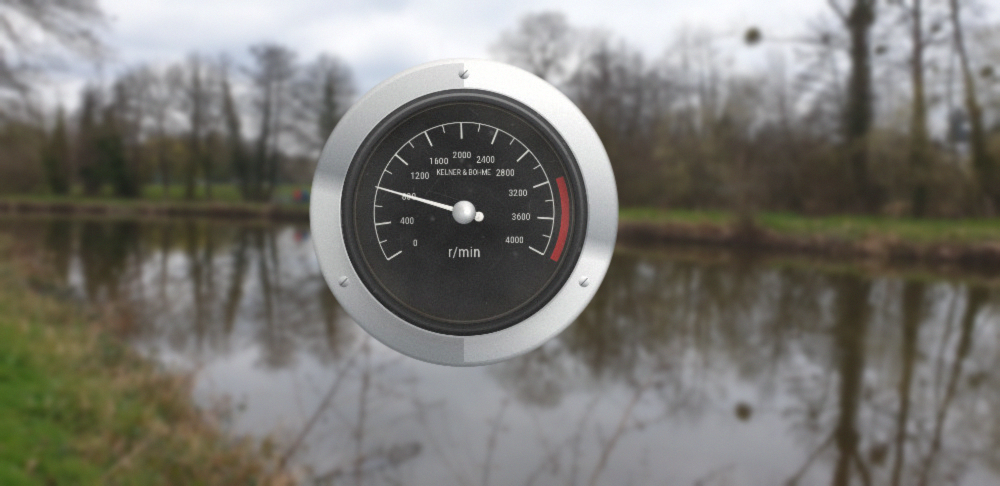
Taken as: rpm 800
